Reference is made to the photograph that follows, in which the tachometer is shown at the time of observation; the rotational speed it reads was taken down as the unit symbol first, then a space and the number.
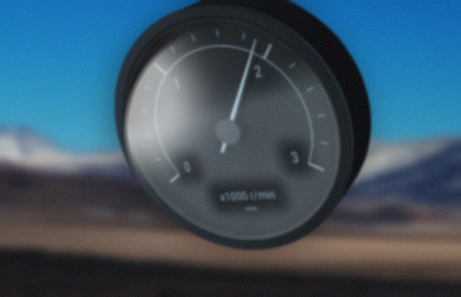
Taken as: rpm 1900
